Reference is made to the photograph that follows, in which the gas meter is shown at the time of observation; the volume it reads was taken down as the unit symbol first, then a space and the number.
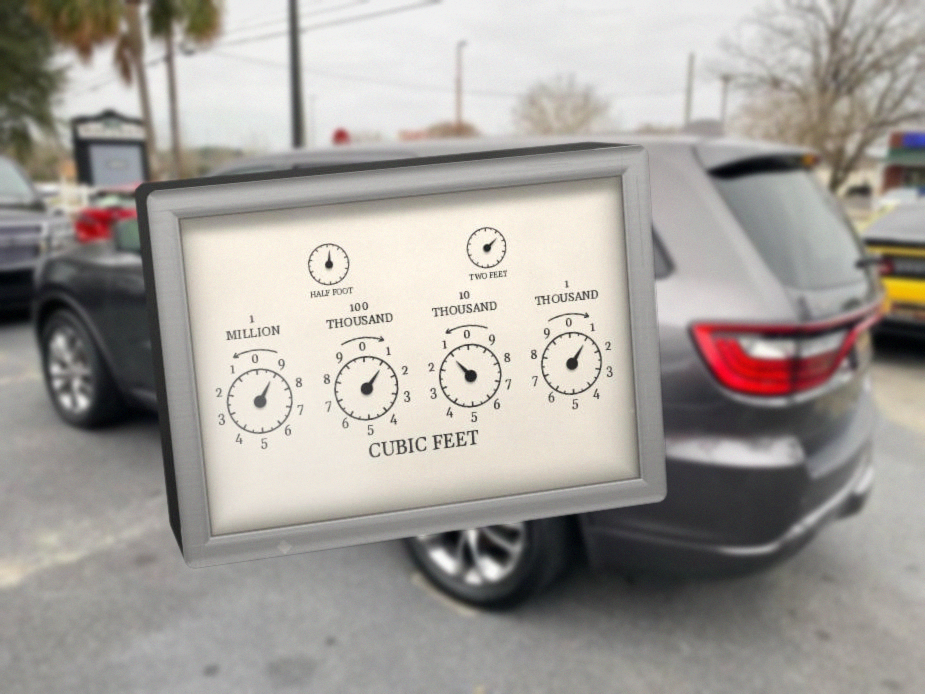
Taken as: ft³ 911100
